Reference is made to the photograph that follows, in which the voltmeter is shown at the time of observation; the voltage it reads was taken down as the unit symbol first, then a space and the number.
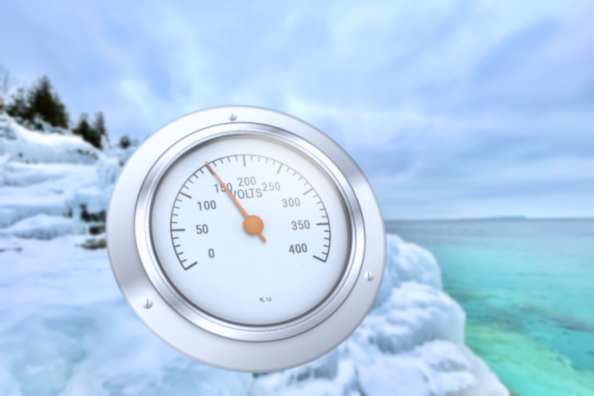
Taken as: V 150
